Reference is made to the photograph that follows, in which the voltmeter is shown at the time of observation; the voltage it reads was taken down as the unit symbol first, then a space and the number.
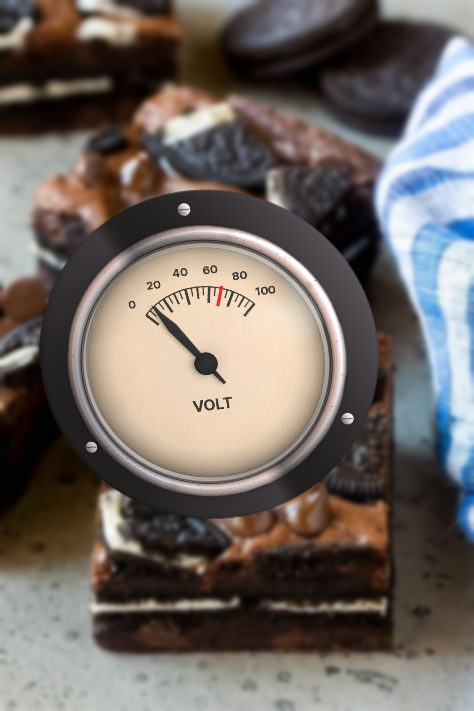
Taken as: V 10
